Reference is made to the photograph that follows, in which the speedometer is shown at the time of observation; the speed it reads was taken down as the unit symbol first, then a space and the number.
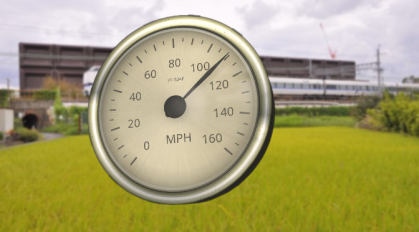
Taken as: mph 110
